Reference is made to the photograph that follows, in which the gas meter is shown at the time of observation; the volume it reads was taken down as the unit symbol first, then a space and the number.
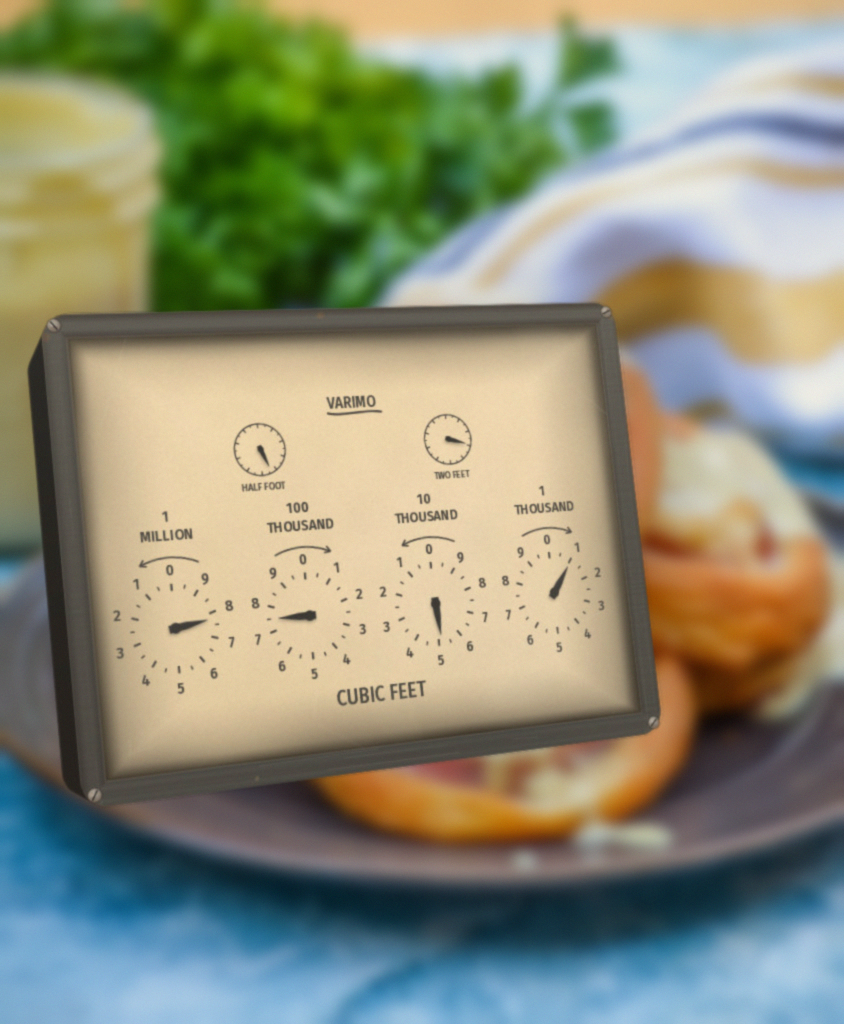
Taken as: ft³ 775100
